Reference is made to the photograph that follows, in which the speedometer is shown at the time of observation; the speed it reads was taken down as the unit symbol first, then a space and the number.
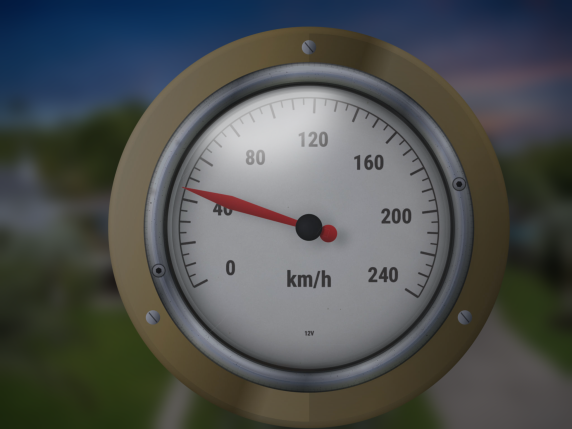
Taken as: km/h 45
